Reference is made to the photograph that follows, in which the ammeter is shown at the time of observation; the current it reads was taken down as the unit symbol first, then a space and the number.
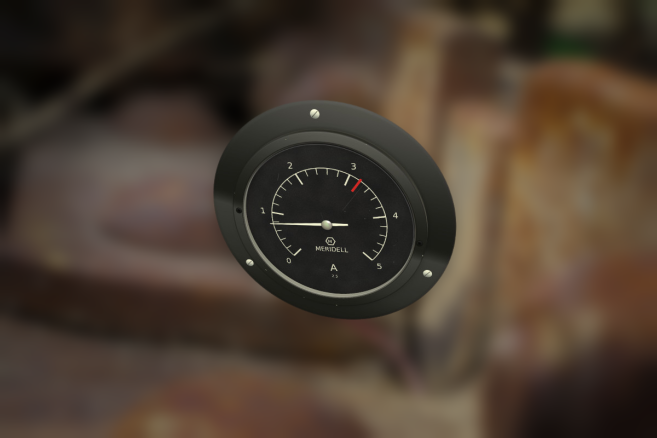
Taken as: A 0.8
